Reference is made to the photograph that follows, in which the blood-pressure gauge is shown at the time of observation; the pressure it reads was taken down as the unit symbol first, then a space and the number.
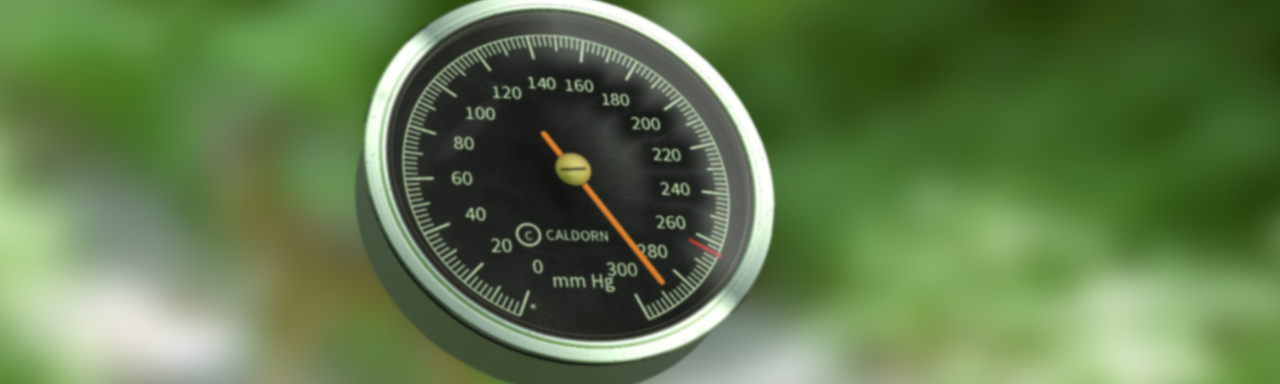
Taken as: mmHg 290
